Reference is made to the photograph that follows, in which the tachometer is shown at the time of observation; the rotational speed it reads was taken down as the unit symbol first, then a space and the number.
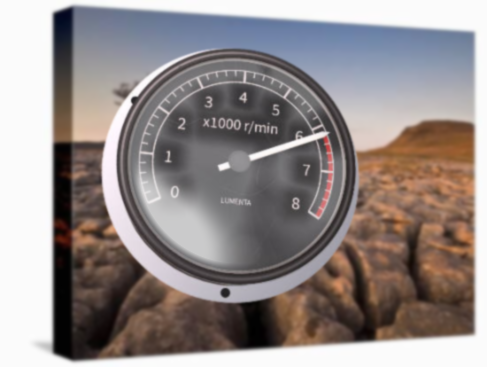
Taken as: rpm 6200
